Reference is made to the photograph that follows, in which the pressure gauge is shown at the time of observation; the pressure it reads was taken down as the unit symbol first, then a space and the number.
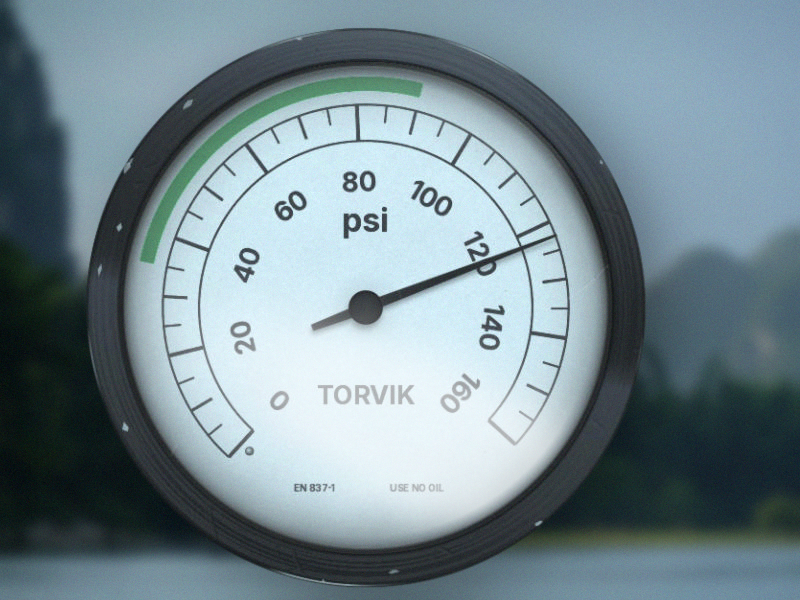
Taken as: psi 122.5
